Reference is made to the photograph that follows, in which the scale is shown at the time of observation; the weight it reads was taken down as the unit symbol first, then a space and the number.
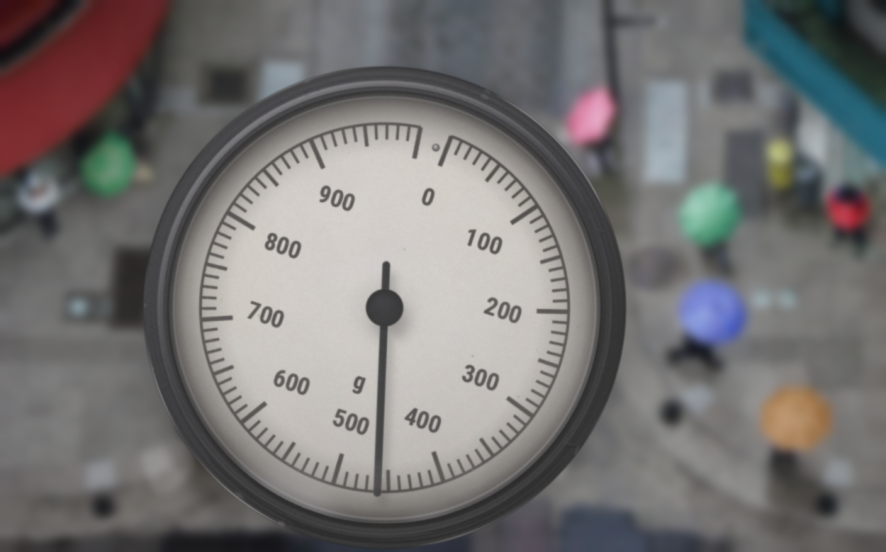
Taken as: g 460
